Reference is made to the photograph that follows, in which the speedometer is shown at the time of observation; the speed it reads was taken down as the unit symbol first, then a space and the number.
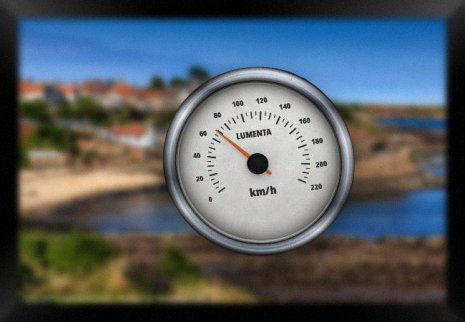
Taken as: km/h 70
